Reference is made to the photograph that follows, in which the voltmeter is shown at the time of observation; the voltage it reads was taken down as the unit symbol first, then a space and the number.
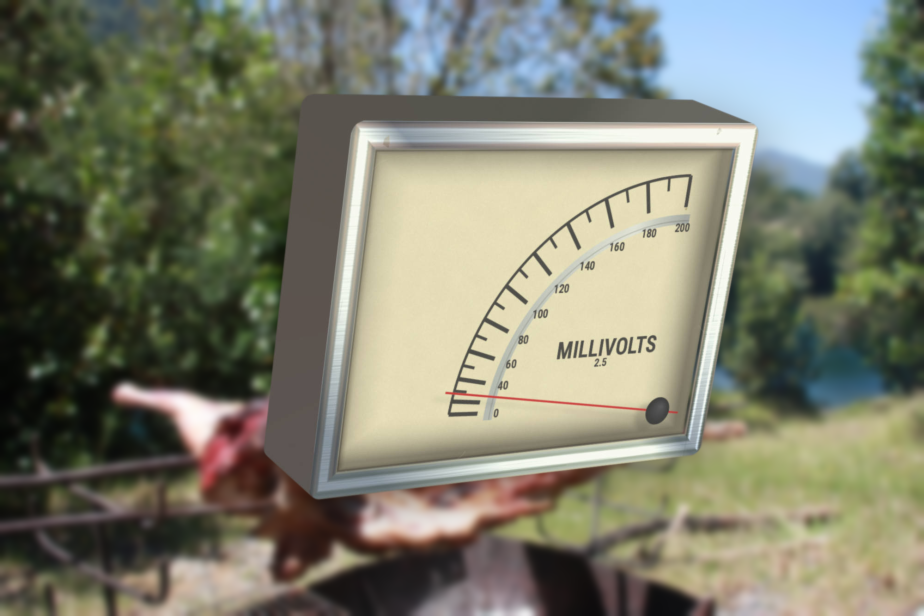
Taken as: mV 30
